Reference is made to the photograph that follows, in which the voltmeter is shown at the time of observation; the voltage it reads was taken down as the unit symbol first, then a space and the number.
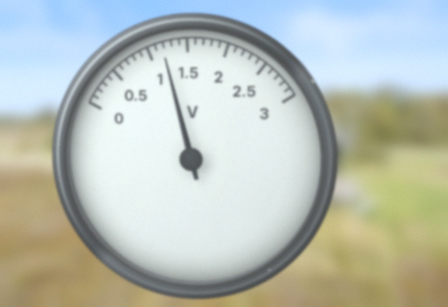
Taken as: V 1.2
